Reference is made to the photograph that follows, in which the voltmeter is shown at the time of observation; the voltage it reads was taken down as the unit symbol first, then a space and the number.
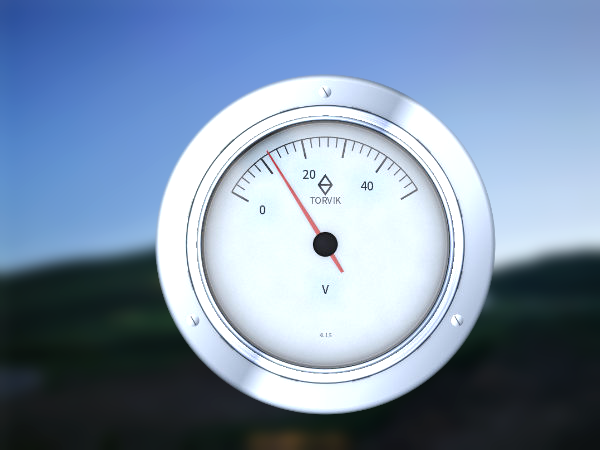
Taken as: V 12
